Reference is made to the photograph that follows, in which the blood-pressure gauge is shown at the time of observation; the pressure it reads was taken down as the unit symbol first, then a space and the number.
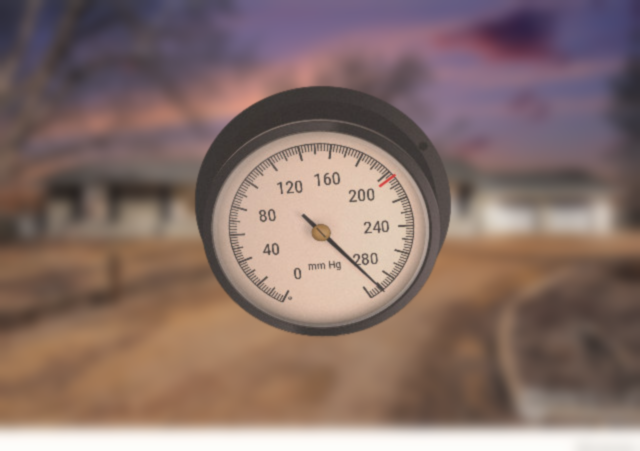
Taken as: mmHg 290
